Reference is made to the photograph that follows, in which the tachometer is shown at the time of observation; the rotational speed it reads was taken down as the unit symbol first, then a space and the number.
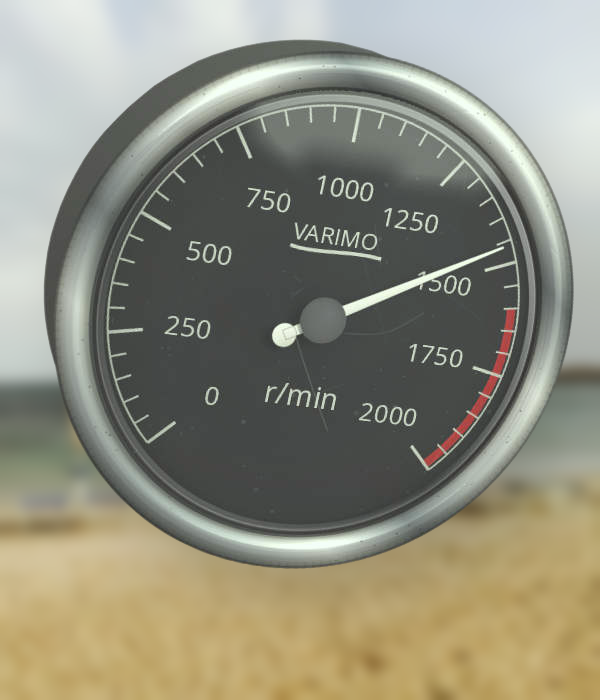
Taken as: rpm 1450
